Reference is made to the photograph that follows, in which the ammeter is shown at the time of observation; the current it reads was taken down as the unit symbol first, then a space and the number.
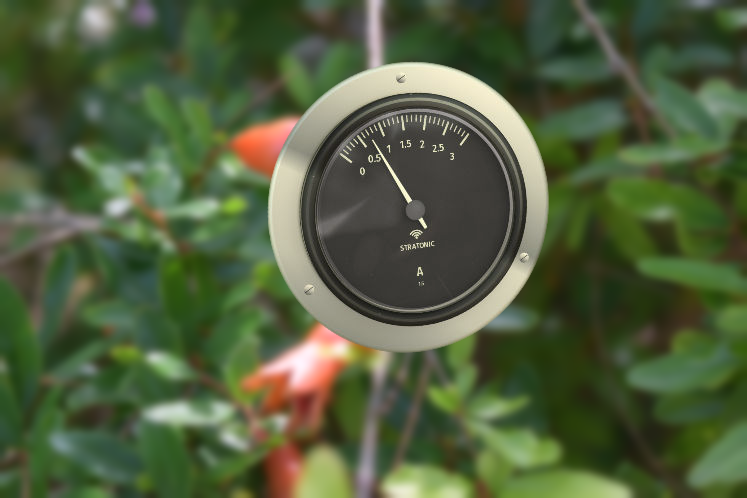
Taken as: A 0.7
